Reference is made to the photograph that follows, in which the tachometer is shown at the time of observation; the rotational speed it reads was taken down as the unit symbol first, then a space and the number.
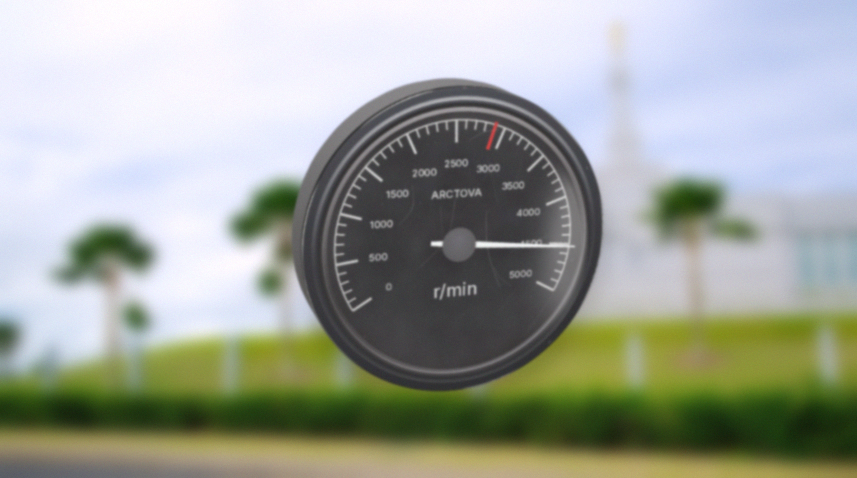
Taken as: rpm 4500
